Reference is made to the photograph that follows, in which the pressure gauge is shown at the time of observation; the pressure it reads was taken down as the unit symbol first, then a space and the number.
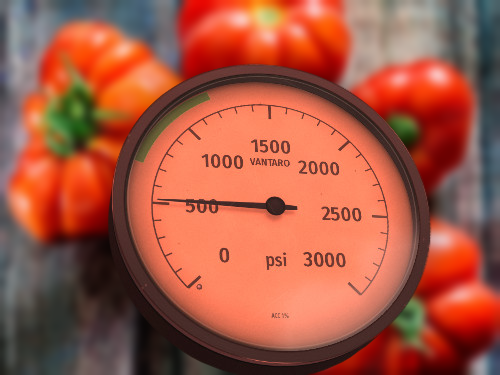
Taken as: psi 500
